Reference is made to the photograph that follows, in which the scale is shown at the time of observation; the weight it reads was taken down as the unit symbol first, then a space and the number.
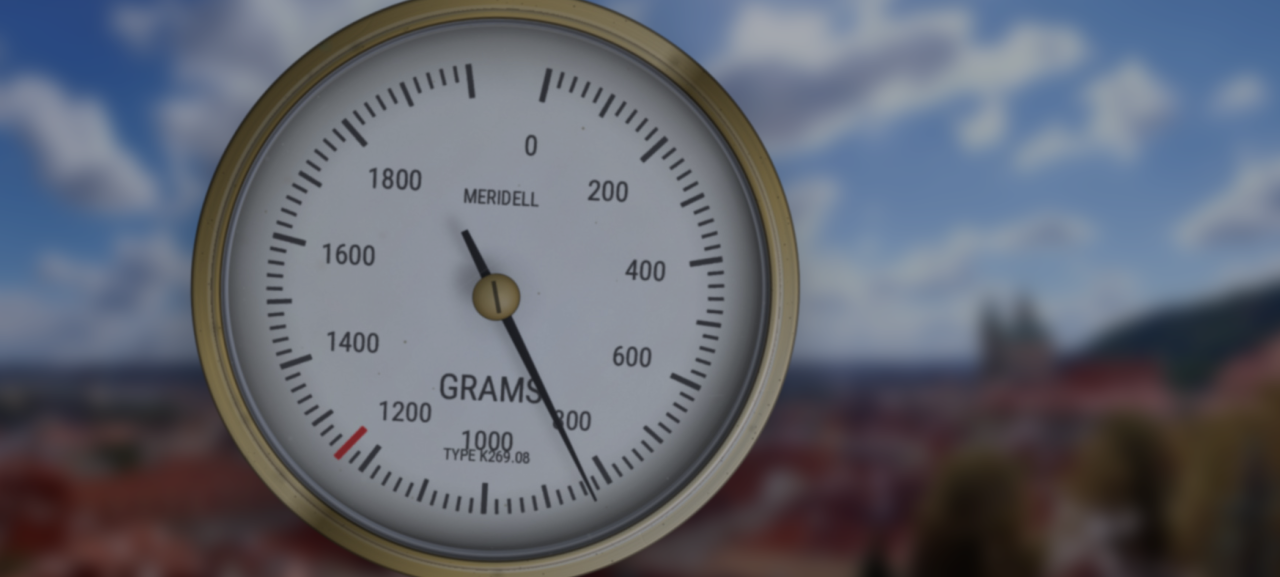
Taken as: g 830
